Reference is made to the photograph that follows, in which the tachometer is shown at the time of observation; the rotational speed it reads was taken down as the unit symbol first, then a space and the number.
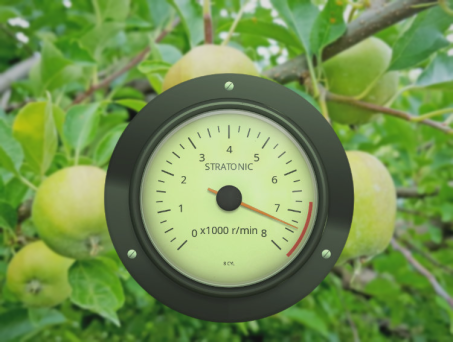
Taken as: rpm 7375
